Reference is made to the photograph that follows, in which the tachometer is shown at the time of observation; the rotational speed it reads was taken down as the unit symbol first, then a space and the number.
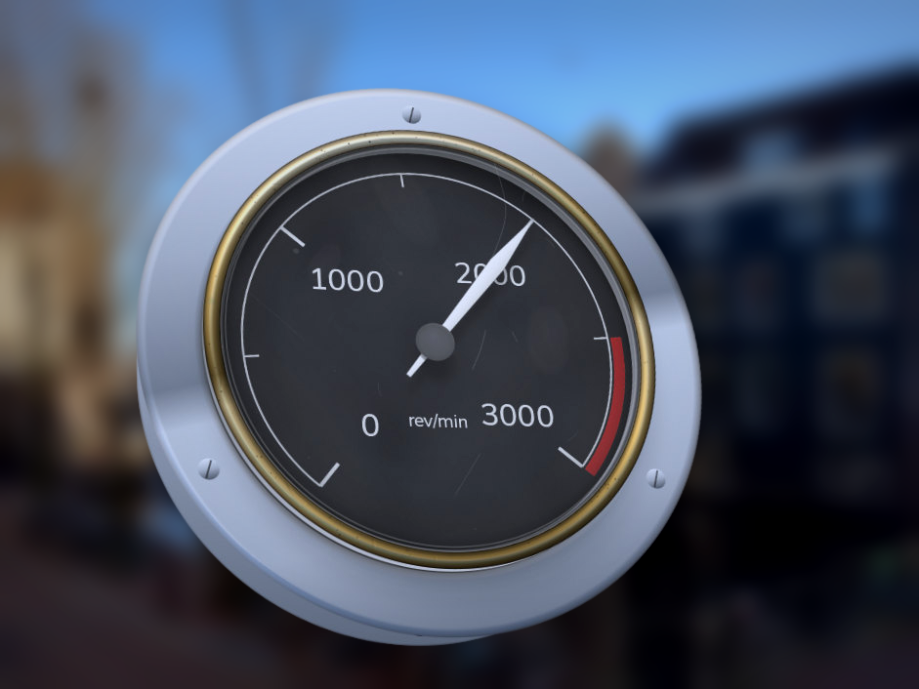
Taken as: rpm 2000
